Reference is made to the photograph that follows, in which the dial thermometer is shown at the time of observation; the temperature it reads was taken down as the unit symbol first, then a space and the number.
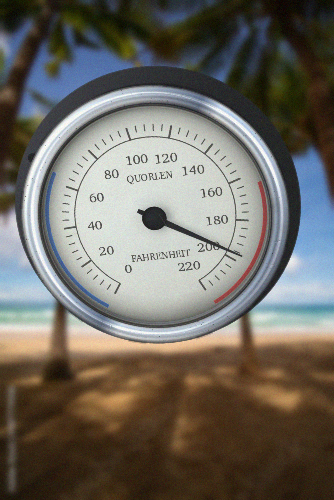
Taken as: °F 196
